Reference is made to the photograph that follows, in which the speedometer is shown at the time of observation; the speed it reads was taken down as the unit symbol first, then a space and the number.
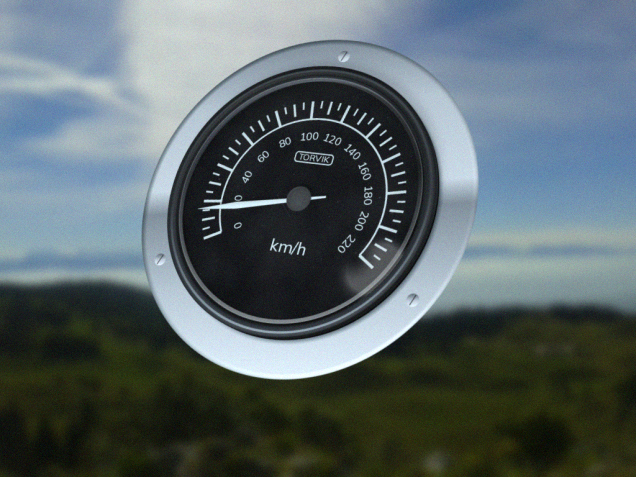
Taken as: km/h 15
